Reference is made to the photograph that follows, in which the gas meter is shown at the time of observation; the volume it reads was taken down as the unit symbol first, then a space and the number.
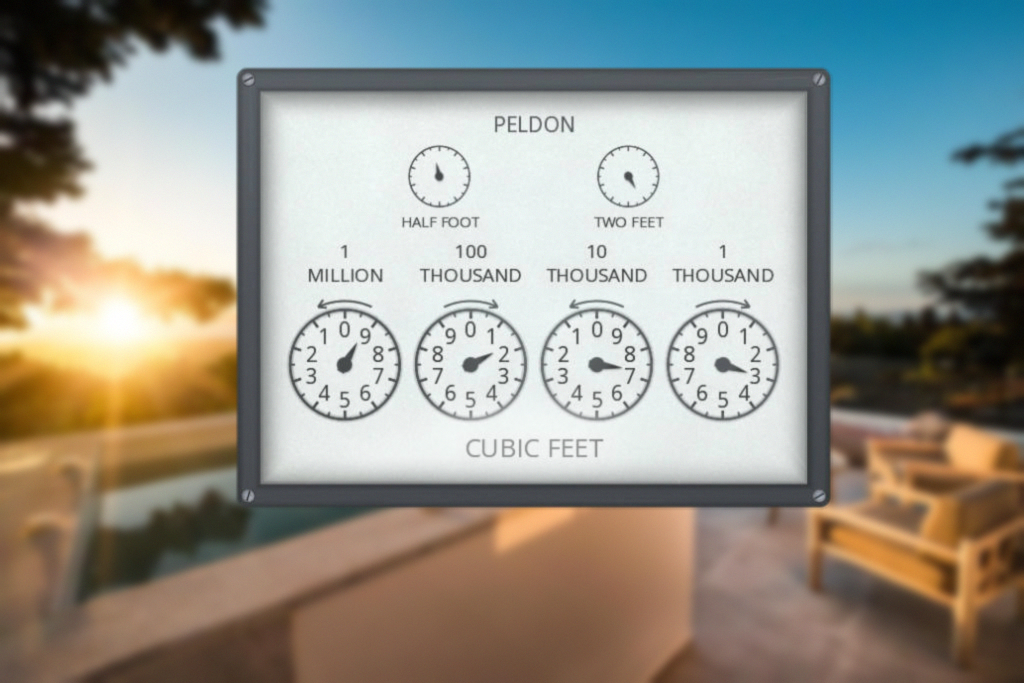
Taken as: ft³ 917300
